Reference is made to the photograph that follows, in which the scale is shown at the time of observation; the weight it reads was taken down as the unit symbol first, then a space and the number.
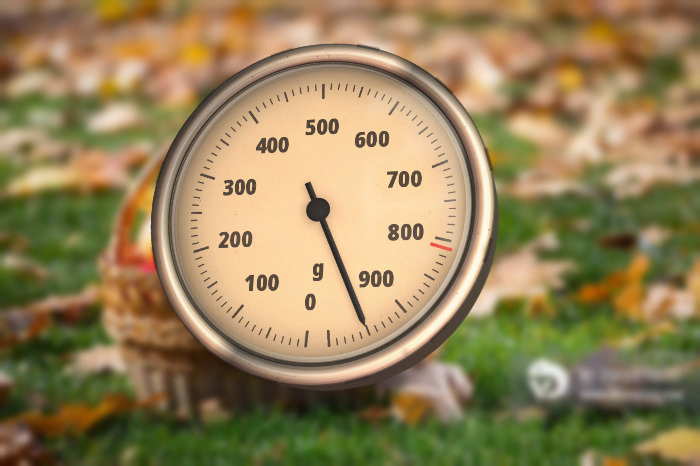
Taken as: g 950
